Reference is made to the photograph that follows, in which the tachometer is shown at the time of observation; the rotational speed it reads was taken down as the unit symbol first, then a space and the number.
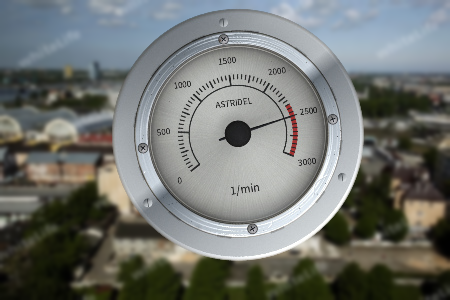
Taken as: rpm 2500
